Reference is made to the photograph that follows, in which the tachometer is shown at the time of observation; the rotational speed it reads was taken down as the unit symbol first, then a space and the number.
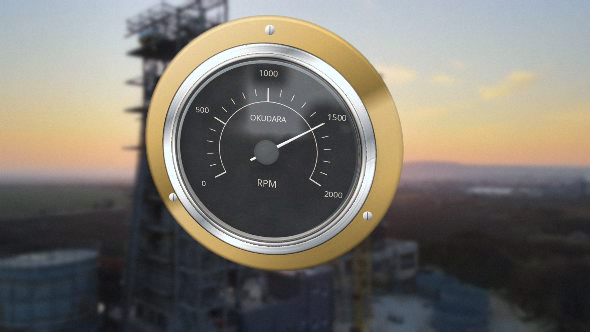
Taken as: rpm 1500
